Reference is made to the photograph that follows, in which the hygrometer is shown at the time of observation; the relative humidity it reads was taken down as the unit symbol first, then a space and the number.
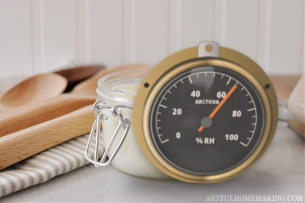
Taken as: % 64
